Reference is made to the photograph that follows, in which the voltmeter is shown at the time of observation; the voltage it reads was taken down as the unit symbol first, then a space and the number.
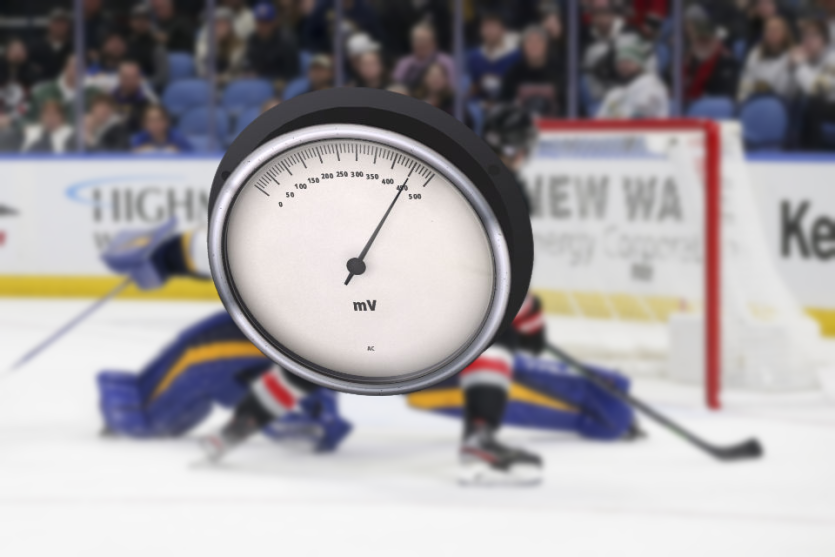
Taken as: mV 450
